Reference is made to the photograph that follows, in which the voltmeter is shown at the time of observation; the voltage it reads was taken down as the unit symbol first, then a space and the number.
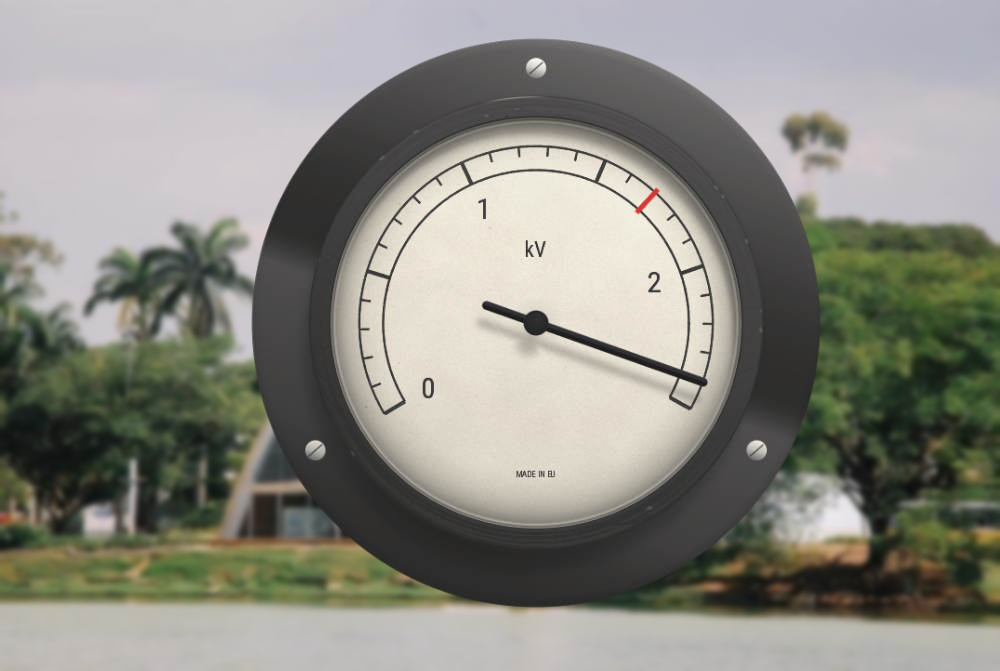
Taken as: kV 2.4
